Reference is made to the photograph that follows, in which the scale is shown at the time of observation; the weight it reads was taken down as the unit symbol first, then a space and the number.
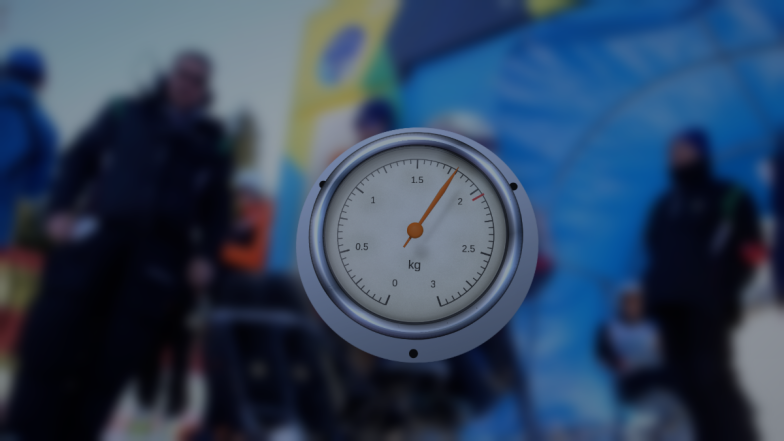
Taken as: kg 1.8
